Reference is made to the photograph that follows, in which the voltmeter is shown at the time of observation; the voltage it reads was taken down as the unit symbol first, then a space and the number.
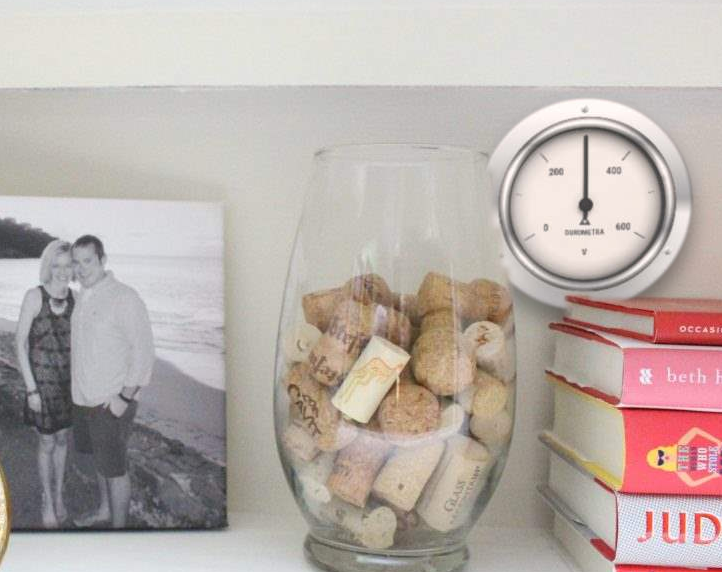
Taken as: V 300
